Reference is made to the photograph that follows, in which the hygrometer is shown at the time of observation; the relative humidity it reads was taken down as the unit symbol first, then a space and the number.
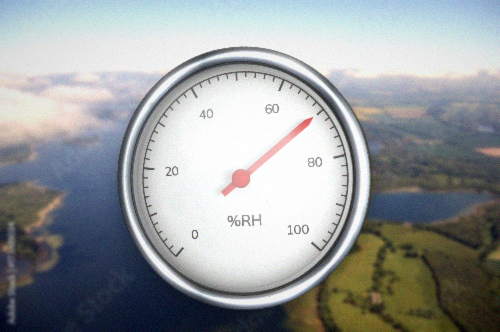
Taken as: % 70
